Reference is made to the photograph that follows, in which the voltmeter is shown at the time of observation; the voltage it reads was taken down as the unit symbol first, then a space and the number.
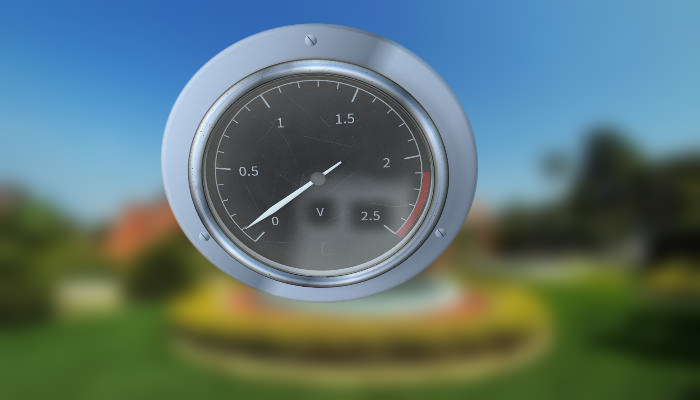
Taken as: V 0.1
